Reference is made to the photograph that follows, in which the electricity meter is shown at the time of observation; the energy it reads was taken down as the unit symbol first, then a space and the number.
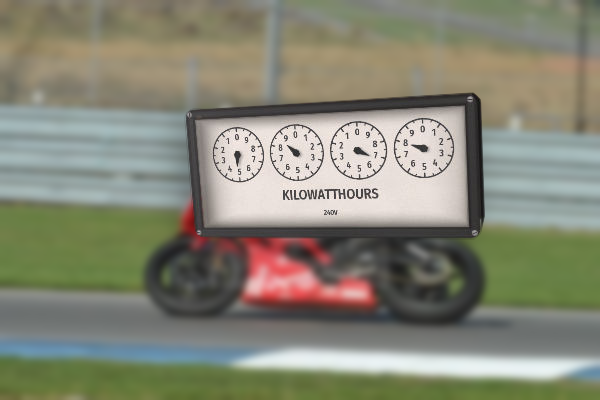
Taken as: kWh 4868
